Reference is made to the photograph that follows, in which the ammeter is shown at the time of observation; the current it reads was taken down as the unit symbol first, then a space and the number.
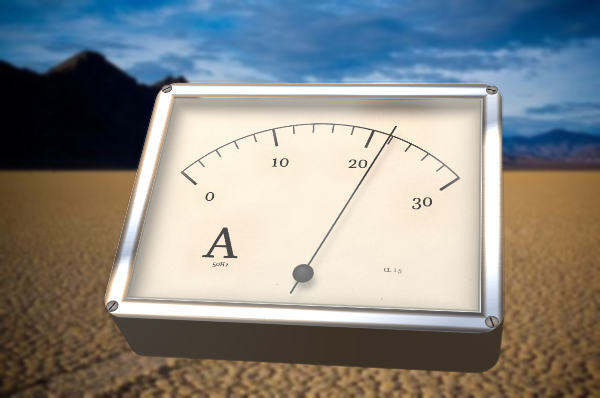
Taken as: A 22
